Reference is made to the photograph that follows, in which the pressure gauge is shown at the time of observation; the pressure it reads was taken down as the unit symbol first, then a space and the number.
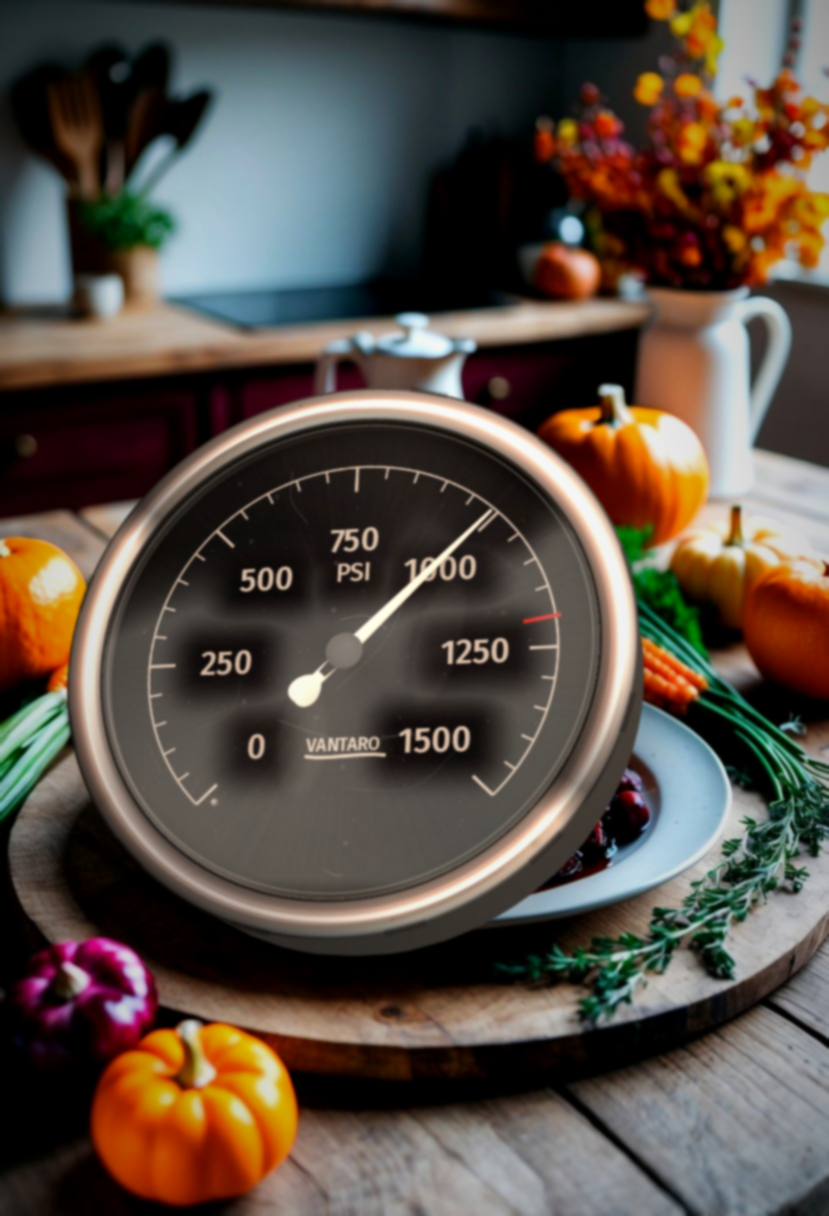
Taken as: psi 1000
